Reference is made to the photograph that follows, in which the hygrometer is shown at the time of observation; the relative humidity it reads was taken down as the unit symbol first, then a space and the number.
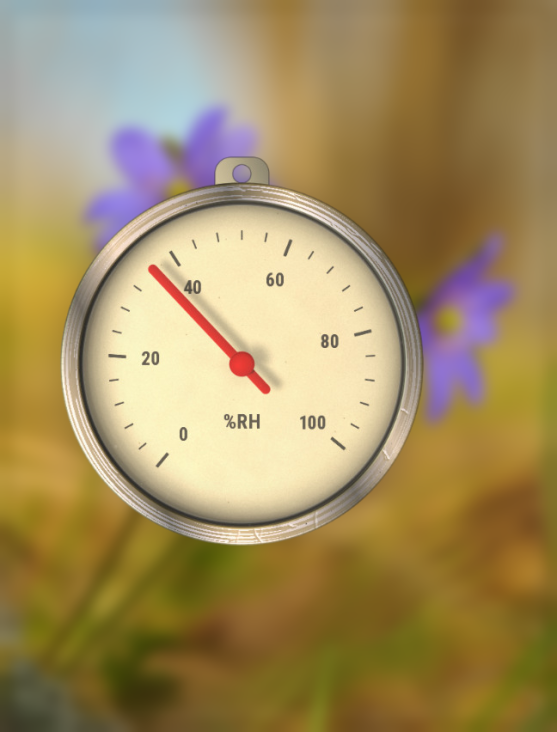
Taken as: % 36
